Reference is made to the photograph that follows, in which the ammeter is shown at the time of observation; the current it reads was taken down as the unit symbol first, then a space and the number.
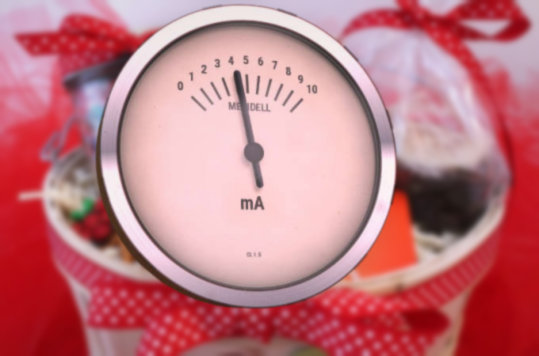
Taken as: mA 4
